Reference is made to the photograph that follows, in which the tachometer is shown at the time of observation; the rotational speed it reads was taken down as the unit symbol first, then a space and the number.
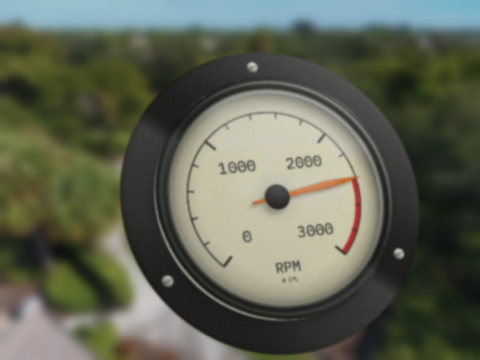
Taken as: rpm 2400
